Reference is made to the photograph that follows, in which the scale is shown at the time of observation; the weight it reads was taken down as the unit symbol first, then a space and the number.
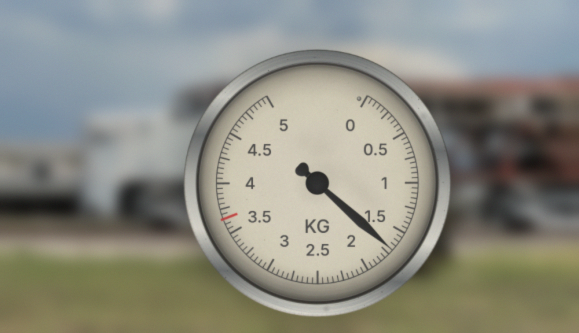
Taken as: kg 1.7
